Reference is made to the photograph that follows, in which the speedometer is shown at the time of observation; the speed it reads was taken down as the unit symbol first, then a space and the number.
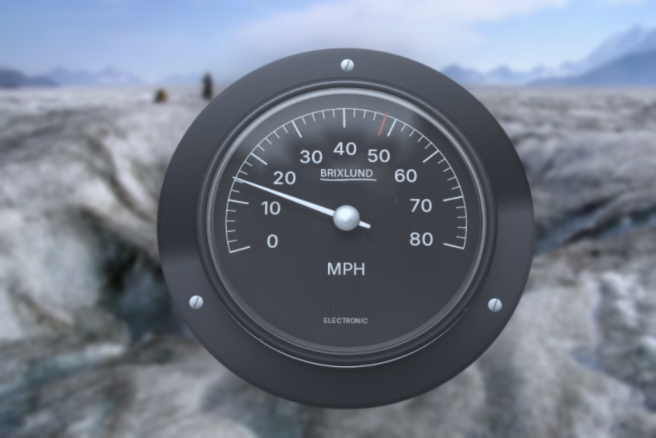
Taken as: mph 14
